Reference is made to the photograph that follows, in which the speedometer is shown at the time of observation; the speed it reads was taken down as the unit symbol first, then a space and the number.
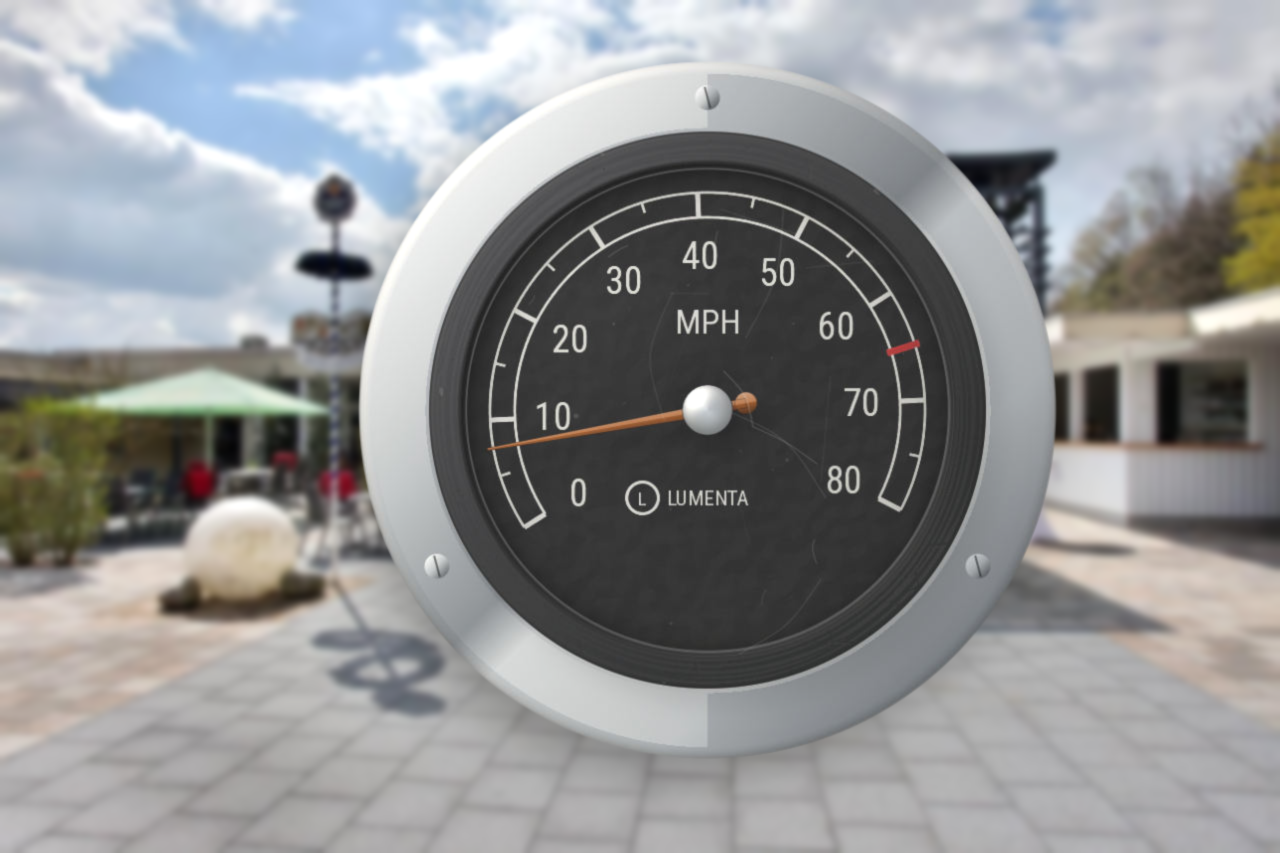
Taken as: mph 7.5
